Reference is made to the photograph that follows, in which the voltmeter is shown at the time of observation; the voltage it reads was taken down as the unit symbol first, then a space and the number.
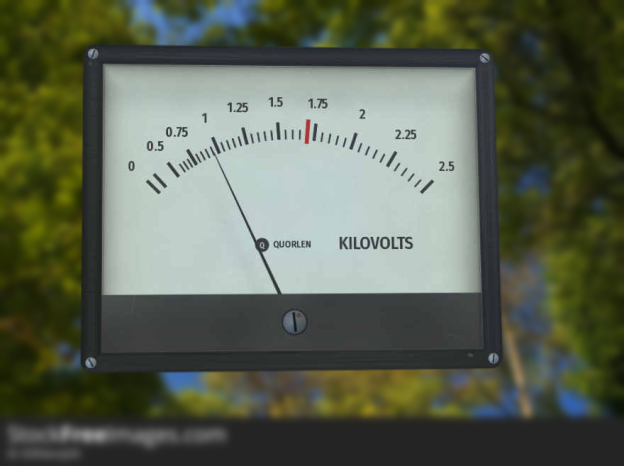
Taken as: kV 0.95
